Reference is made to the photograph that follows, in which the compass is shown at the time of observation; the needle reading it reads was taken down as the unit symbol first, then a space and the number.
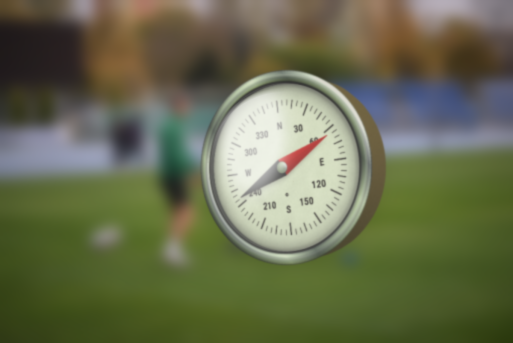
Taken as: ° 65
